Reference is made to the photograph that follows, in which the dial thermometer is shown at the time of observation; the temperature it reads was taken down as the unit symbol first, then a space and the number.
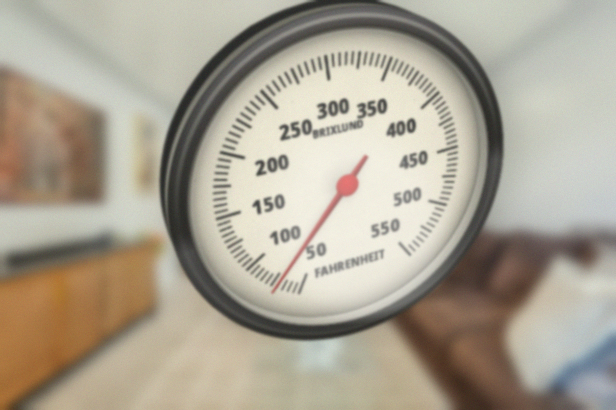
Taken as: °F 75
